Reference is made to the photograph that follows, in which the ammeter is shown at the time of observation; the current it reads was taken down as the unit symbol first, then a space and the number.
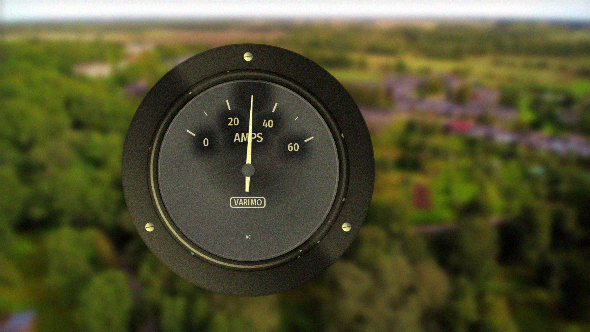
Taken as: A 30
